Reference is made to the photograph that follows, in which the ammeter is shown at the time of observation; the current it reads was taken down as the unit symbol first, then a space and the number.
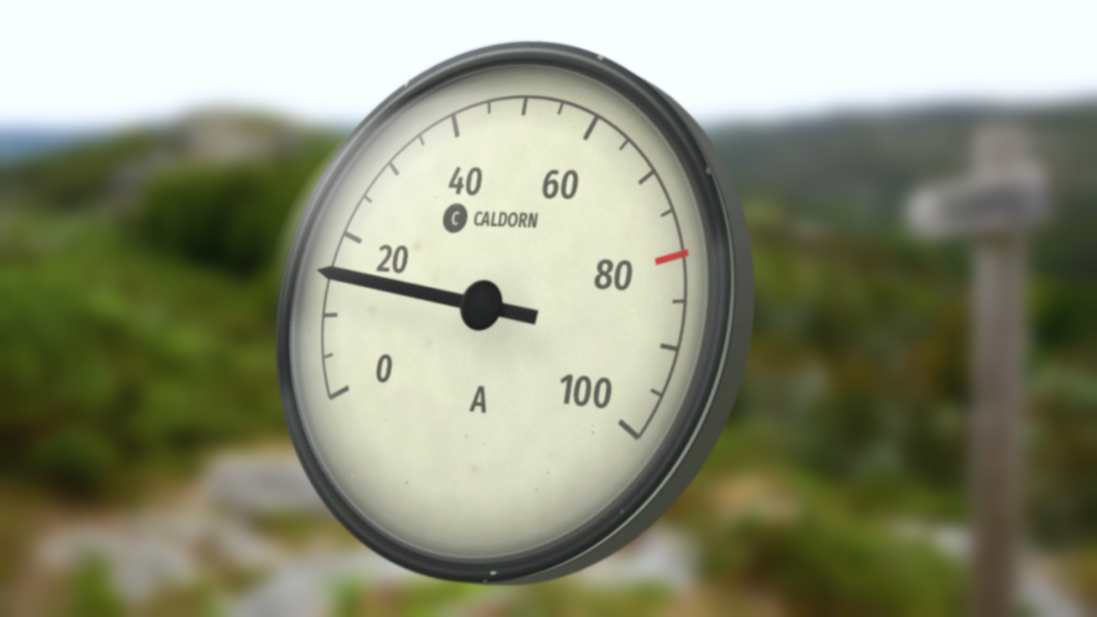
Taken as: A 15
